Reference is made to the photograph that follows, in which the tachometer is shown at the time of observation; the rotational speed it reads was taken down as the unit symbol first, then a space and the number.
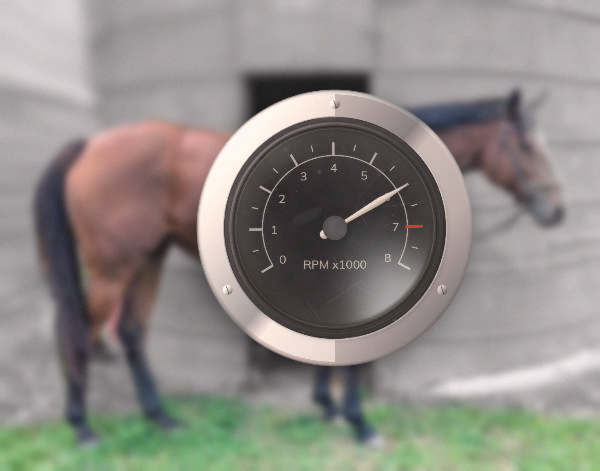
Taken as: rpm 6000
